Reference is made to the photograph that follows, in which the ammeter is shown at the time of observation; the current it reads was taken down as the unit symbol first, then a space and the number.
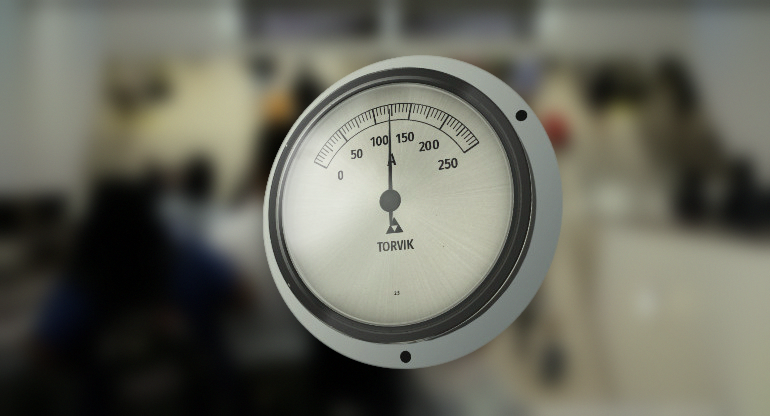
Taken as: A 125
